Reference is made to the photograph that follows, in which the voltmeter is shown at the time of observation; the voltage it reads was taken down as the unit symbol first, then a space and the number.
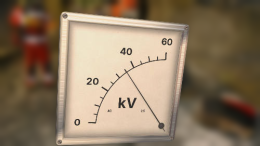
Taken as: kV 35
